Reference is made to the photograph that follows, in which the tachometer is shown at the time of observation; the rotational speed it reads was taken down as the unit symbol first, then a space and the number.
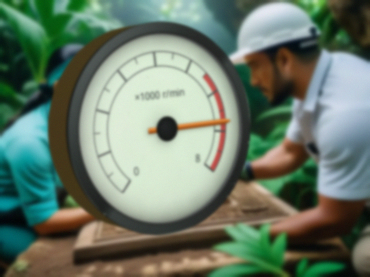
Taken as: rpm 6750
